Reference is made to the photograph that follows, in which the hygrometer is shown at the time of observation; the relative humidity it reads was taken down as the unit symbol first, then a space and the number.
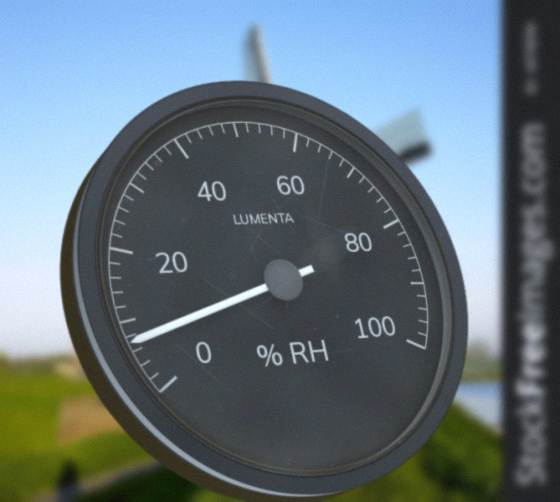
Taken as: % 7
